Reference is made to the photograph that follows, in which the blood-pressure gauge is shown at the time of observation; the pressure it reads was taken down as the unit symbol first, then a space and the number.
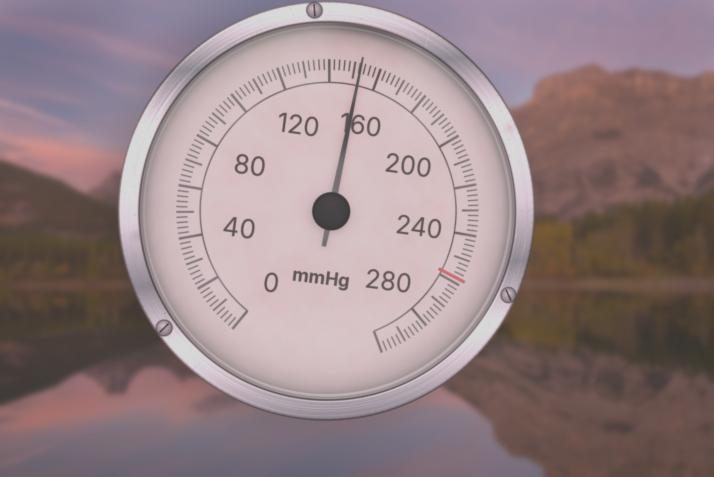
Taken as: mmHg 152
